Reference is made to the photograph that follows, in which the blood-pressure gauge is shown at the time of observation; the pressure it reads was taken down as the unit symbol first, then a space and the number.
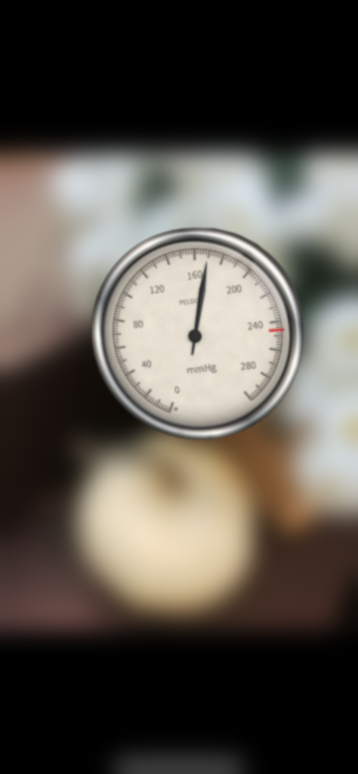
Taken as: mmHg 170
